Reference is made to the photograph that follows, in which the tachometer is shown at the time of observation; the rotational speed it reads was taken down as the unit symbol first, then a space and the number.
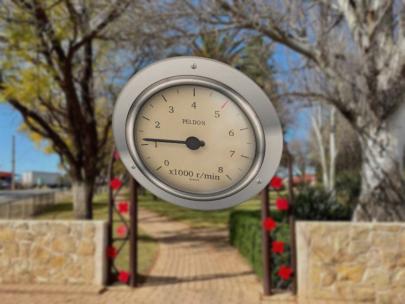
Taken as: rpm 1250
